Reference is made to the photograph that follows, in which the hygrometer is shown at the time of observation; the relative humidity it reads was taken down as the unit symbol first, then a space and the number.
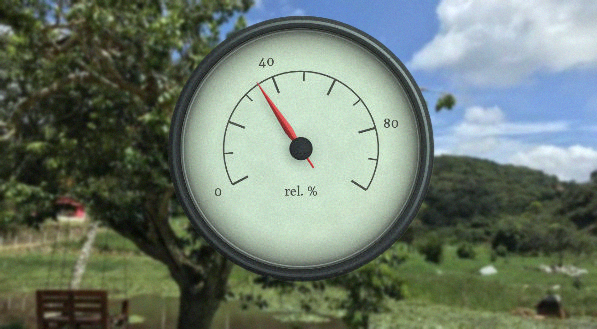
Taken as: % 35
